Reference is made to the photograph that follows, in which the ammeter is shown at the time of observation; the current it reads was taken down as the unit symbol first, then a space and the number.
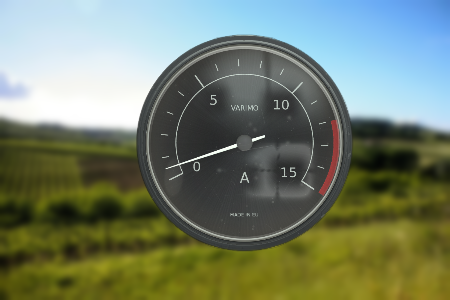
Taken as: A 0.5
